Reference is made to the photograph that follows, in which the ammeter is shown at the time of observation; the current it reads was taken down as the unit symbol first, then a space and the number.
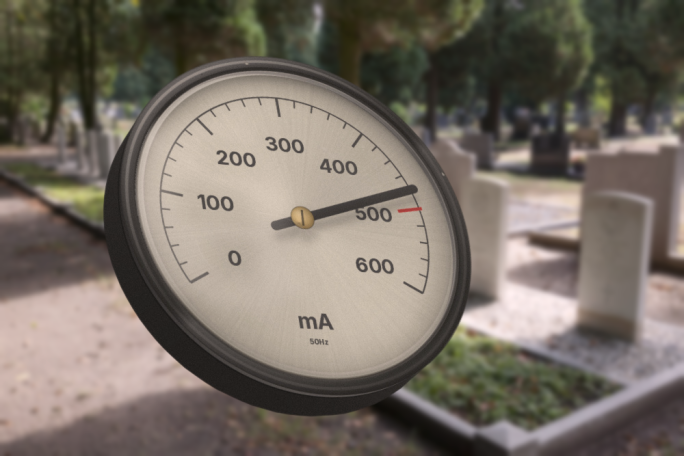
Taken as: mA 480
